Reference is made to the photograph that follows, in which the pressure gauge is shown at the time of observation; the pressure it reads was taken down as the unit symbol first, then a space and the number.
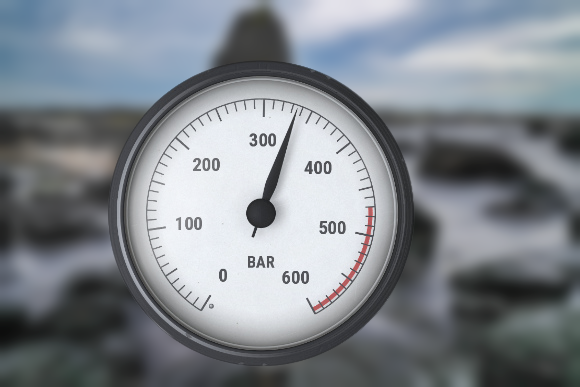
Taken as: bar 335
